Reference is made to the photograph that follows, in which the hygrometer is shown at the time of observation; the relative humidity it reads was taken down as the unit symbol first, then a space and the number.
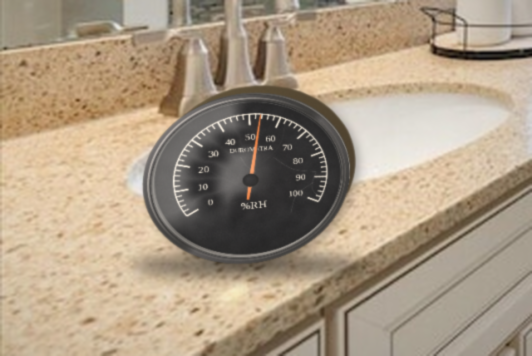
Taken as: % 54
